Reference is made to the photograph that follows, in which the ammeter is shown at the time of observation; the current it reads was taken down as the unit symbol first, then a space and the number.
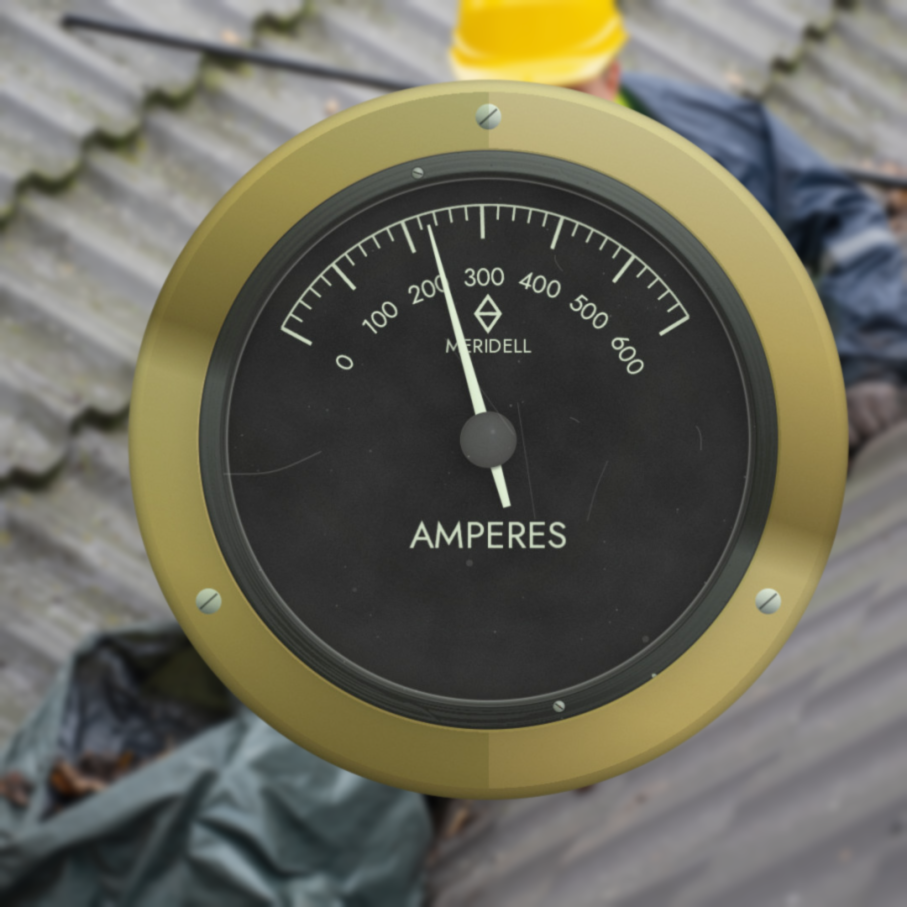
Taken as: A 230
